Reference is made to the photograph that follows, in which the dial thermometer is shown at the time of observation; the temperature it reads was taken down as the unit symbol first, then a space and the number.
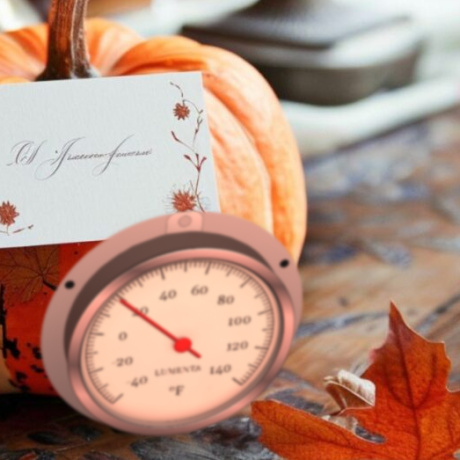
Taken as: °F 20
